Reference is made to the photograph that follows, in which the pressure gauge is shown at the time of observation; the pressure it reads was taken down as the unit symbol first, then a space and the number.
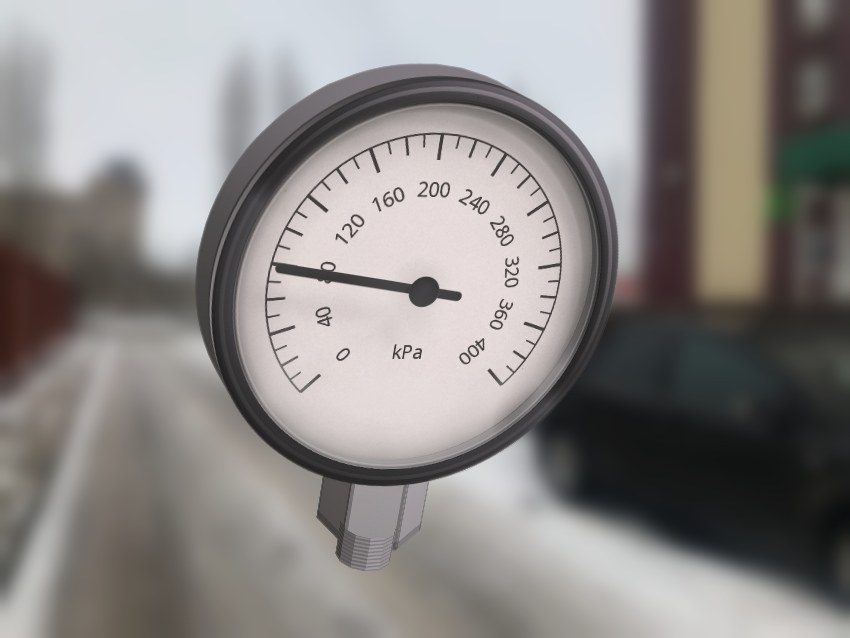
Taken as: kPa 80
